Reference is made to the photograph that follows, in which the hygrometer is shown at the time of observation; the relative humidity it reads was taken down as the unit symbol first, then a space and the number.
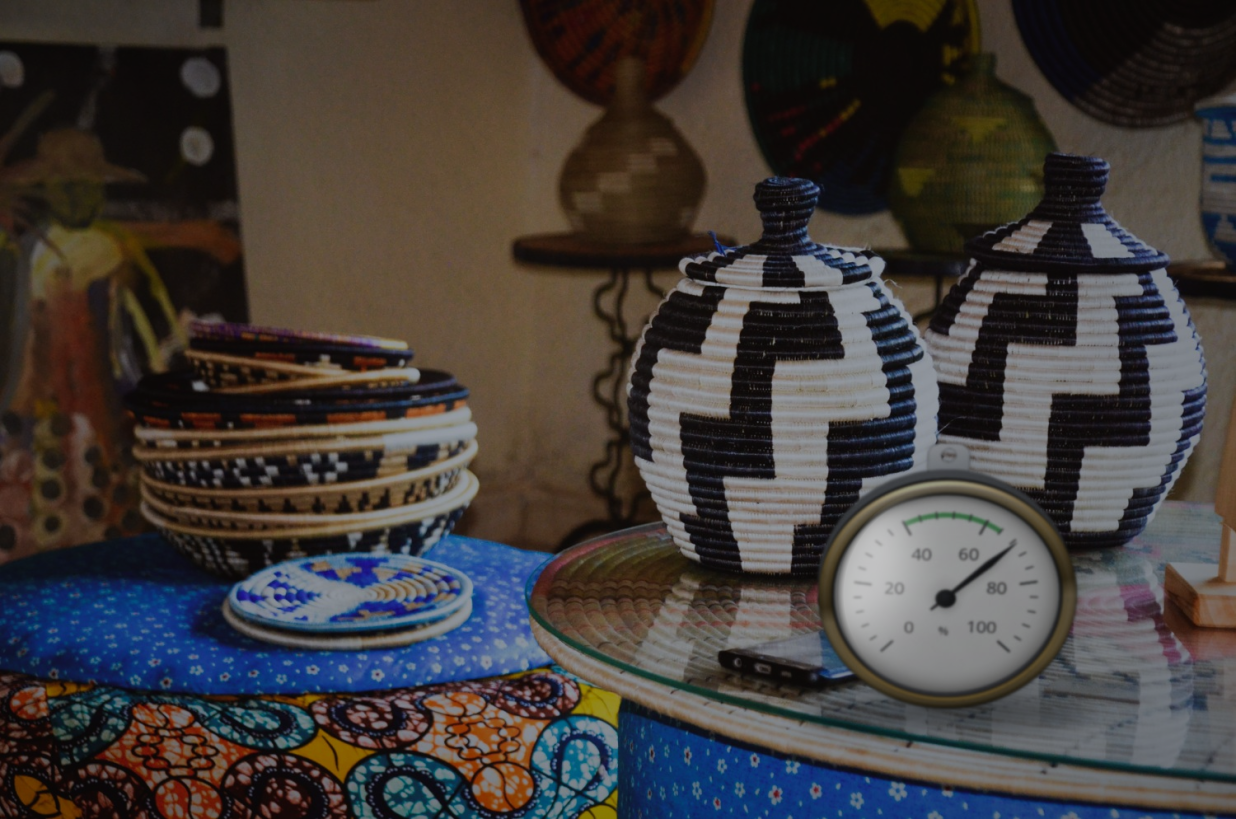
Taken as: % 68
